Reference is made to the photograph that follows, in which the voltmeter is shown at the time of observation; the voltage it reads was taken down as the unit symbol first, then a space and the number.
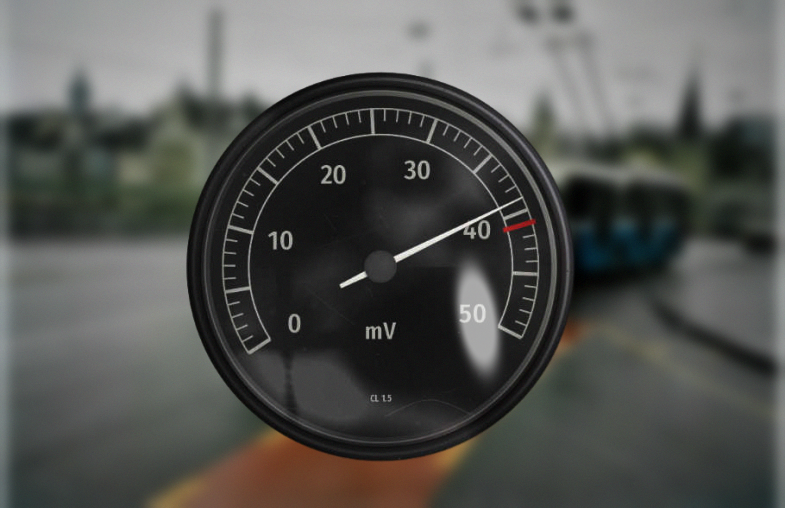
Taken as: mV 39
